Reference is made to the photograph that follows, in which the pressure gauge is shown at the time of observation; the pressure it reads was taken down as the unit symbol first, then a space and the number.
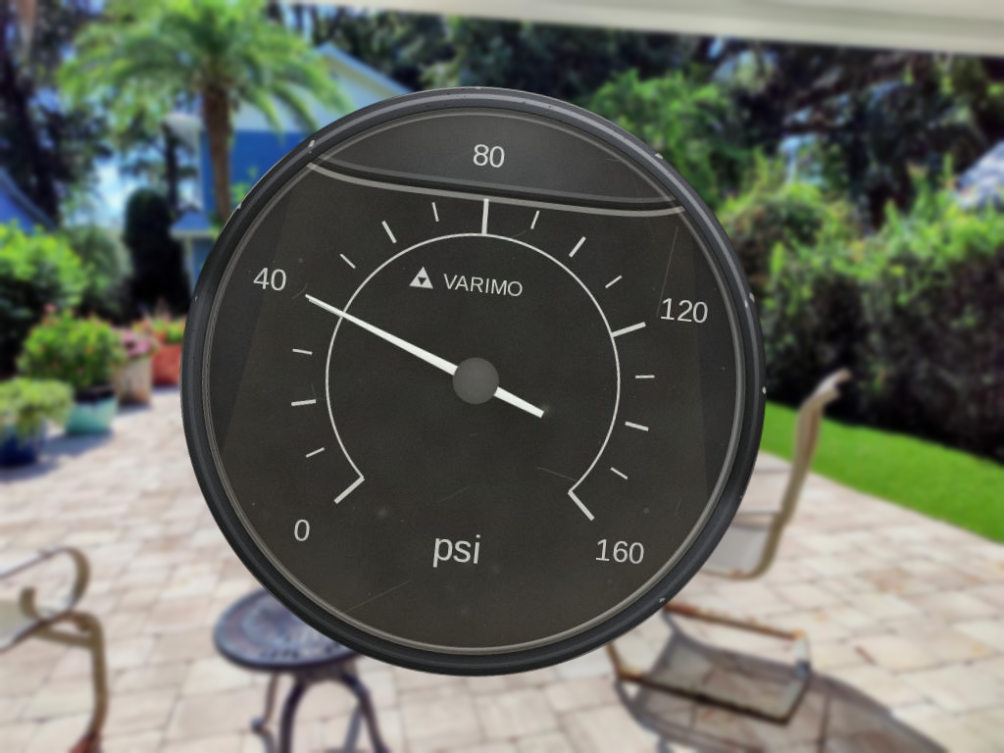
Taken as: psi 40
